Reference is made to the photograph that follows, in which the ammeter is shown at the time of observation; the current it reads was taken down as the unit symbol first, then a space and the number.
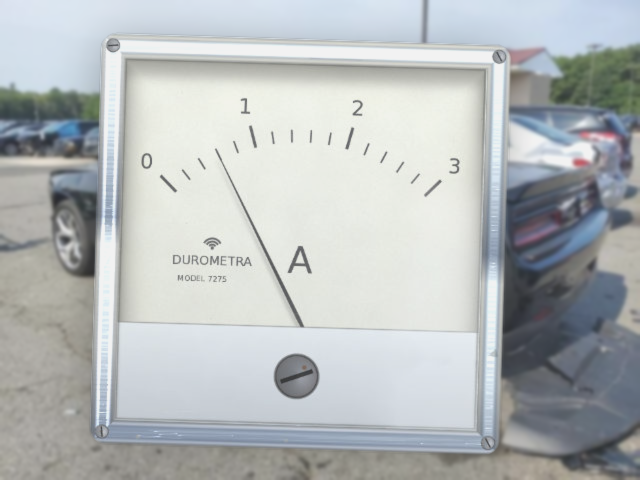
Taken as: A 0.6
